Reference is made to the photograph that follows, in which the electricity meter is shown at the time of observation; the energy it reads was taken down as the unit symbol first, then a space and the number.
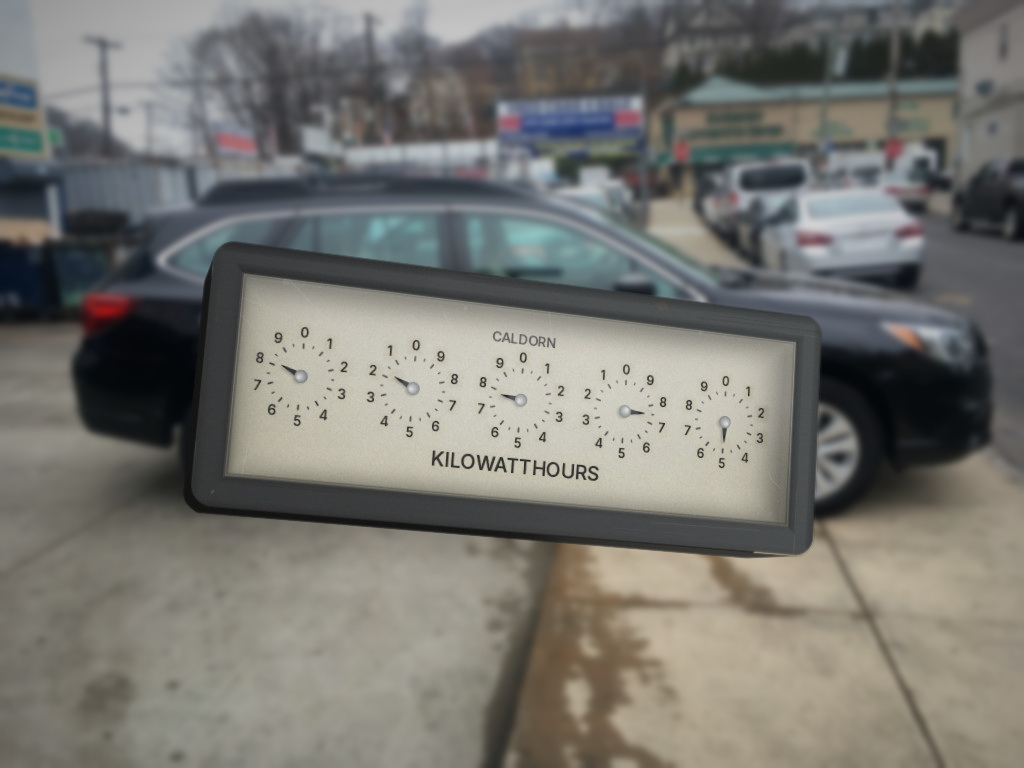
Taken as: kWh 81775
